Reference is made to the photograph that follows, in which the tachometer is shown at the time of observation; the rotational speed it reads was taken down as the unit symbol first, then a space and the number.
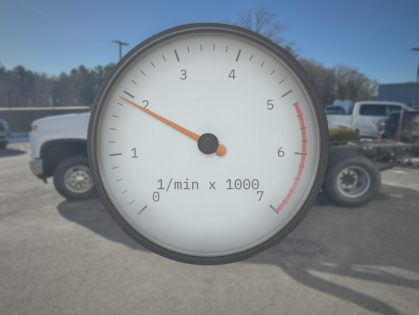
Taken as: rpm 1900
